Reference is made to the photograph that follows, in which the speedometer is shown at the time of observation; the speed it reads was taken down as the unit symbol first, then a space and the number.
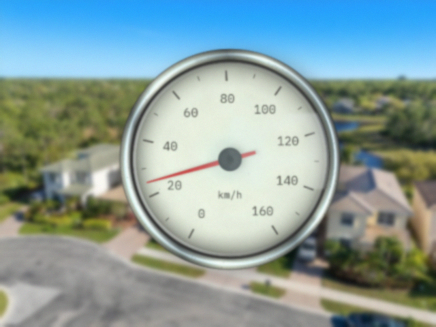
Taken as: km/h 25
